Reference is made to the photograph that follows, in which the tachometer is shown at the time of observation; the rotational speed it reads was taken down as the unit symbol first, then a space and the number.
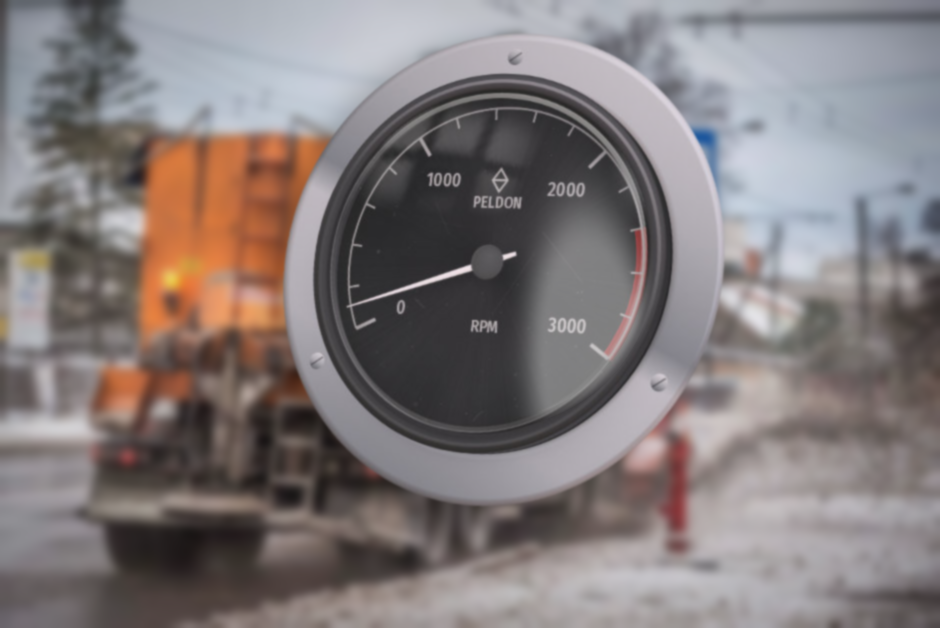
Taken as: rpm 100
